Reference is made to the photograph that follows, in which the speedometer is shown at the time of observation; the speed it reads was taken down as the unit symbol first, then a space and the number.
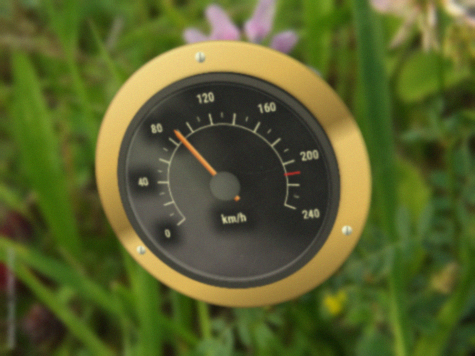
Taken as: km/h 90
